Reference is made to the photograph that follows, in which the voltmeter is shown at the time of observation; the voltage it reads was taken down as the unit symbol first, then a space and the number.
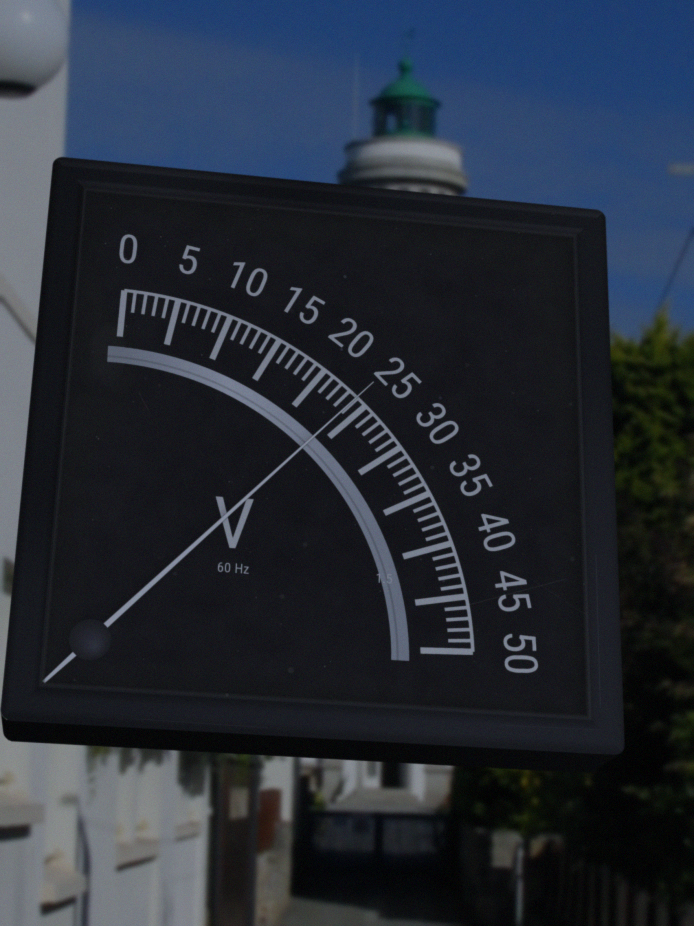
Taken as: V 24
